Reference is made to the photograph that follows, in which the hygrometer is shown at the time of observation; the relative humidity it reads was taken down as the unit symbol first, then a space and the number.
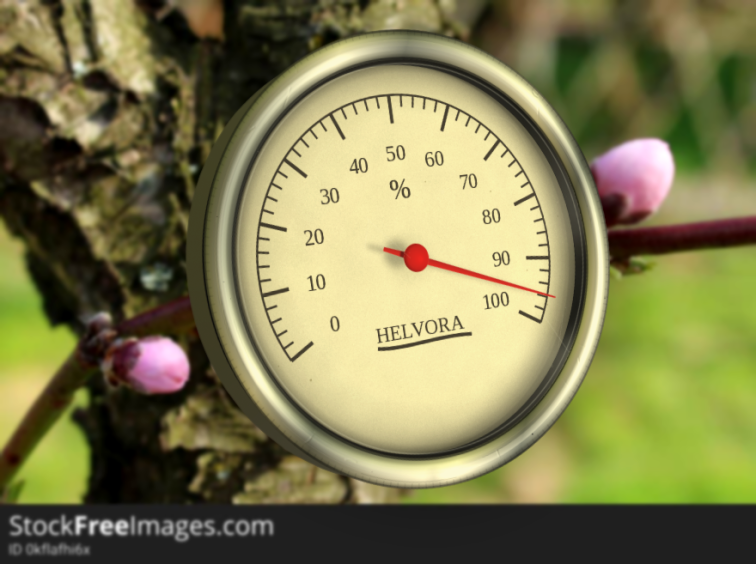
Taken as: % 96
